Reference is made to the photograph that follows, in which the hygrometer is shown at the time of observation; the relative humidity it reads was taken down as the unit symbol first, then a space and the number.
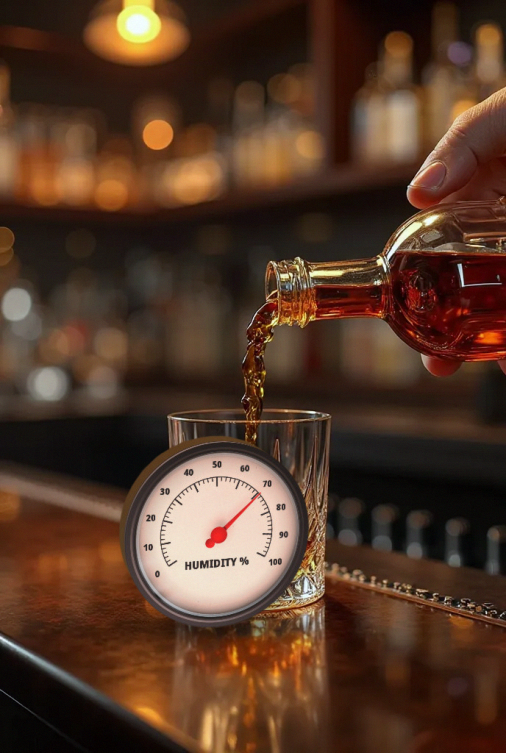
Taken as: % 70
